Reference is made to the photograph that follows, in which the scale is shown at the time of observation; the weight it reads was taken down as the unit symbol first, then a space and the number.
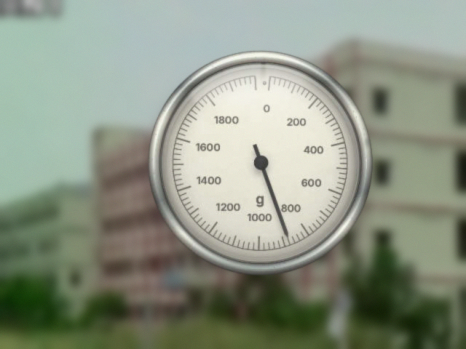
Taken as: g 880
